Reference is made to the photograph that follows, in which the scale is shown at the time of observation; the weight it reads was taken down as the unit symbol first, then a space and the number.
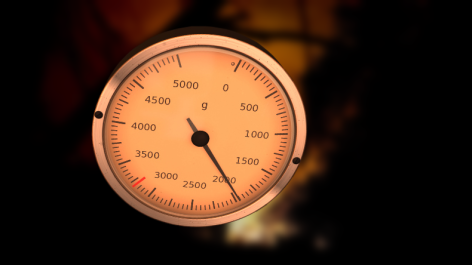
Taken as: g 1950
